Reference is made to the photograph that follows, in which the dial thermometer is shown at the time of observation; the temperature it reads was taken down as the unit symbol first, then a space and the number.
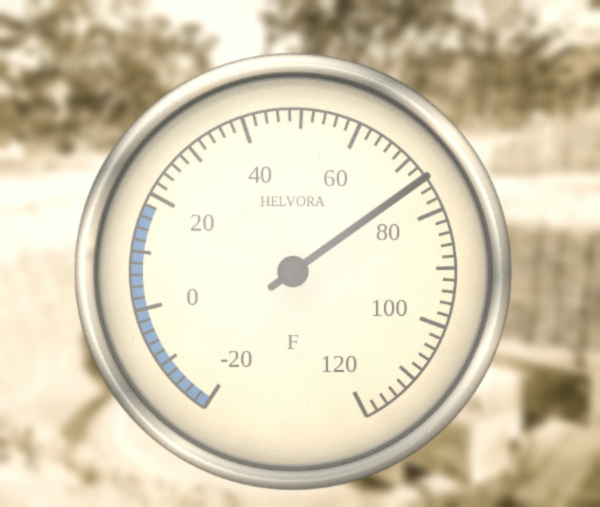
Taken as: °F 74
